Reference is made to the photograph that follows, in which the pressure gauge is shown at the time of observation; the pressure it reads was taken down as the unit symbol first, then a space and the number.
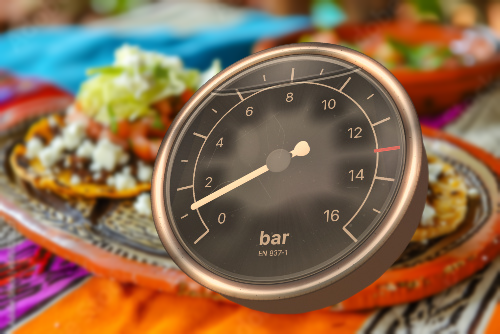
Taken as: bar 1
